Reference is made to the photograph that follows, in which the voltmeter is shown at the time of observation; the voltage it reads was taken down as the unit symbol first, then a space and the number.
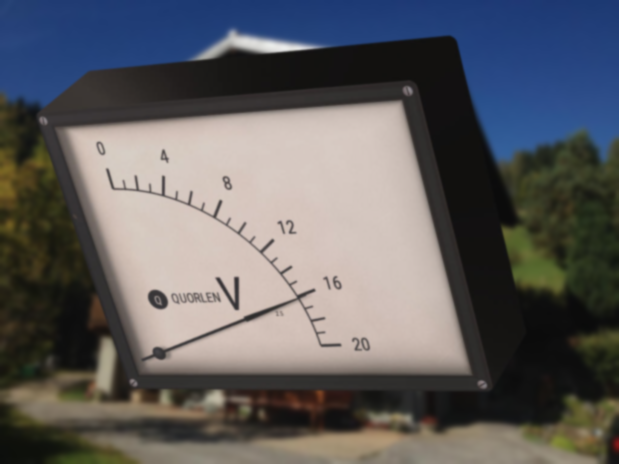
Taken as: V 16
